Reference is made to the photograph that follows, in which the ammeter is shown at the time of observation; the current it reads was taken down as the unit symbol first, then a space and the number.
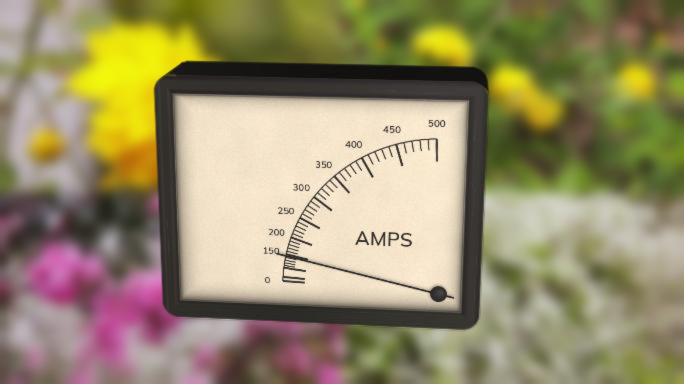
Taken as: A 150
